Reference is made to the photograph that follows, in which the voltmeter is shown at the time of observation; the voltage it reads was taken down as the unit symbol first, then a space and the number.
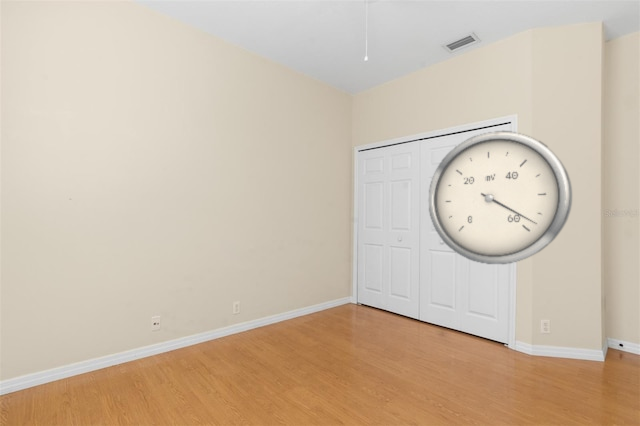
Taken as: mV 57.5
